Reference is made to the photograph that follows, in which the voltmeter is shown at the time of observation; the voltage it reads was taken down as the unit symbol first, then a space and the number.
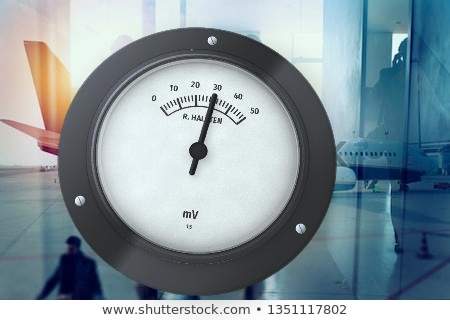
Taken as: mV 30
